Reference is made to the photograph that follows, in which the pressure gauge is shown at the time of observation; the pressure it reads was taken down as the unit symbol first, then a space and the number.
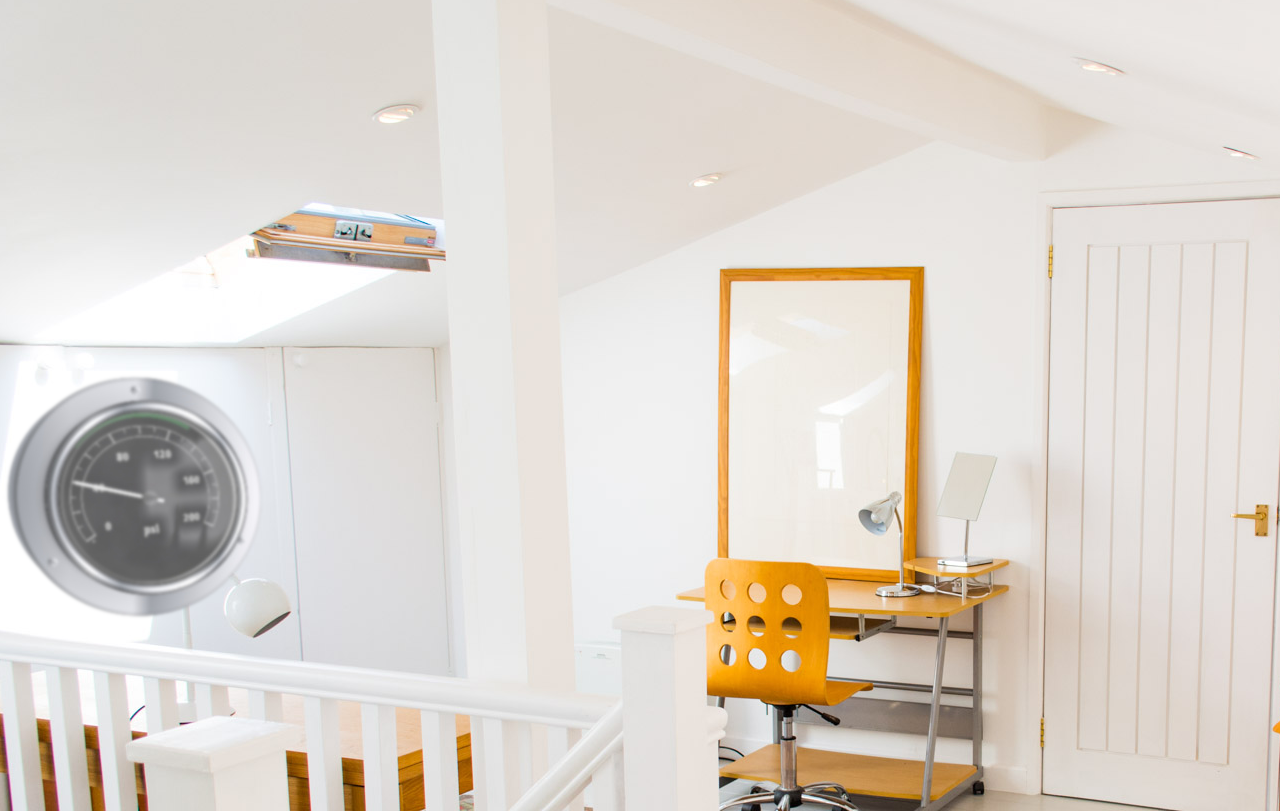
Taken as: psi 40
